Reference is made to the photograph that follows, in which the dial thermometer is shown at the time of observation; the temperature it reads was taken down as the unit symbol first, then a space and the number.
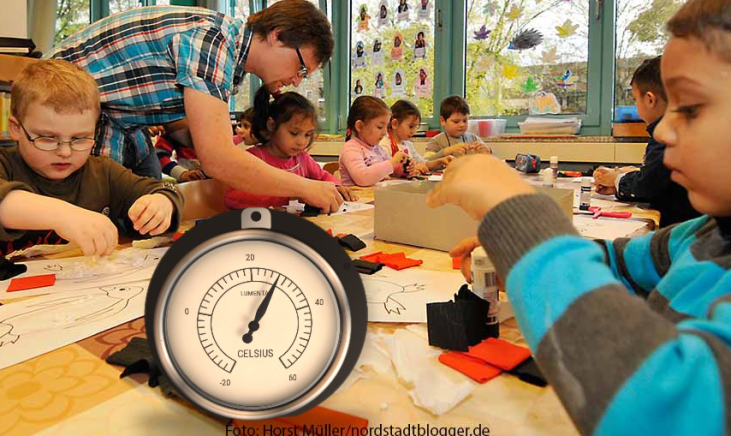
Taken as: °C 28
